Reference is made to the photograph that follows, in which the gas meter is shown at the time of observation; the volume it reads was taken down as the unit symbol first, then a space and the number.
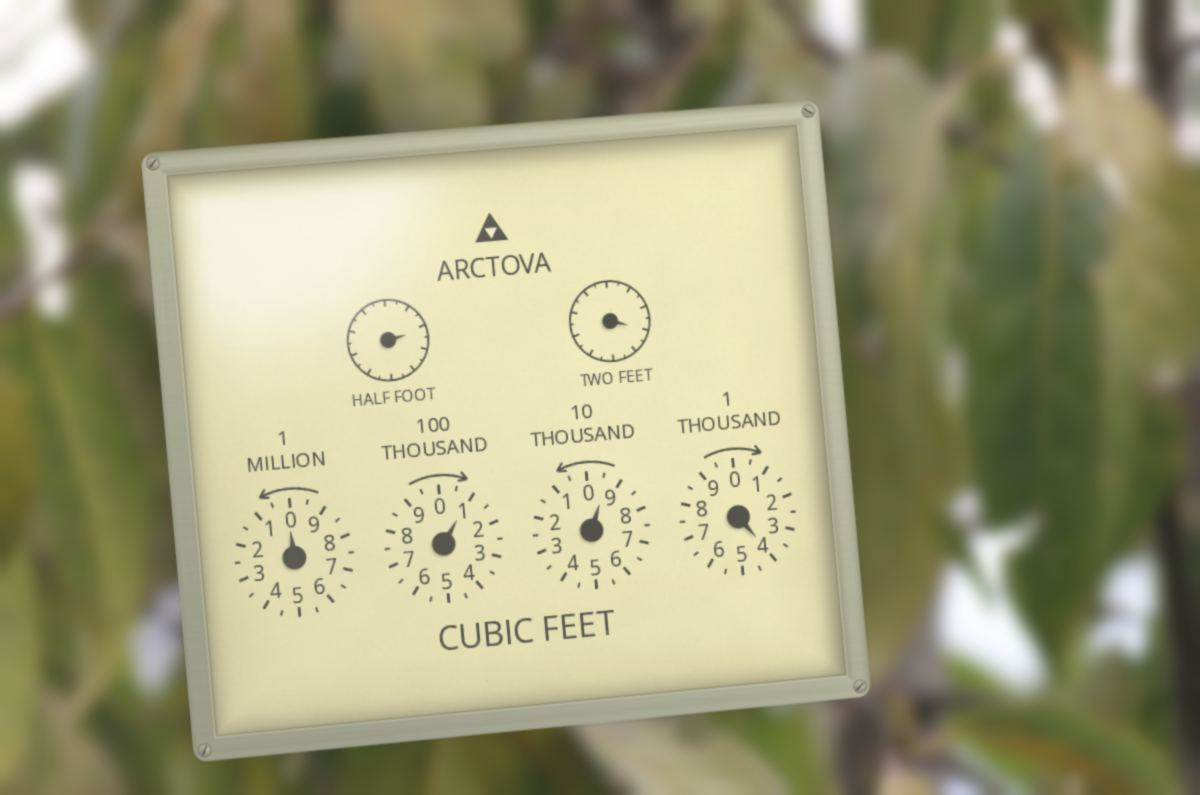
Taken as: ft³ 9400
